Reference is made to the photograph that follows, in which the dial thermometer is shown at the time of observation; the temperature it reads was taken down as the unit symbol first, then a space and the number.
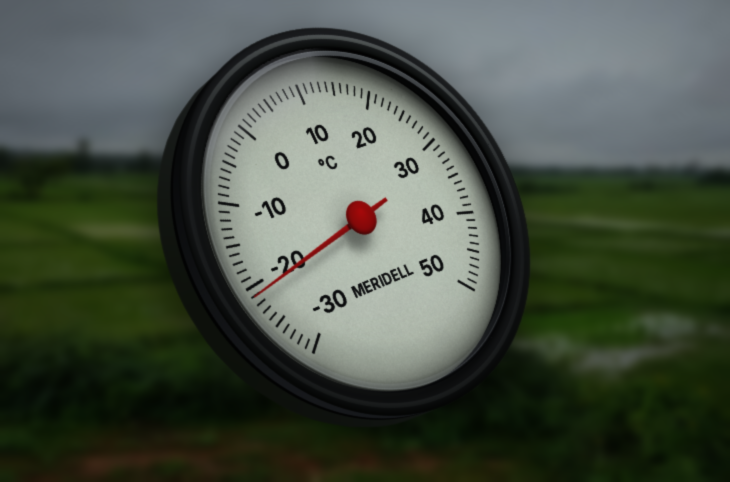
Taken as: °C -21
